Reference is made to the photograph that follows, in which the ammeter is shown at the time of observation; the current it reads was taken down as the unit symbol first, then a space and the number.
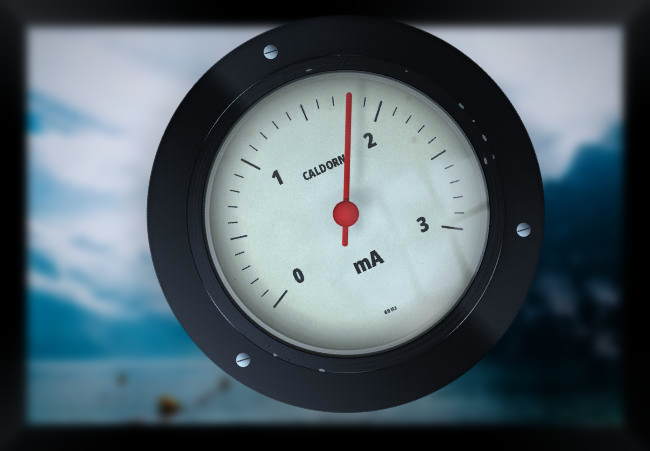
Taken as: mA 1.8
